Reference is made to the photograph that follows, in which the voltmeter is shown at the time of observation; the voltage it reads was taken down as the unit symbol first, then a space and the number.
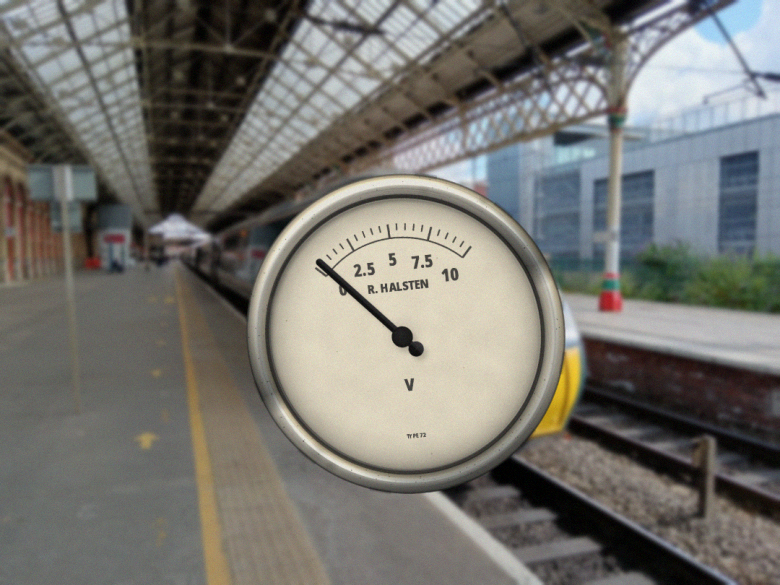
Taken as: V 0.5
